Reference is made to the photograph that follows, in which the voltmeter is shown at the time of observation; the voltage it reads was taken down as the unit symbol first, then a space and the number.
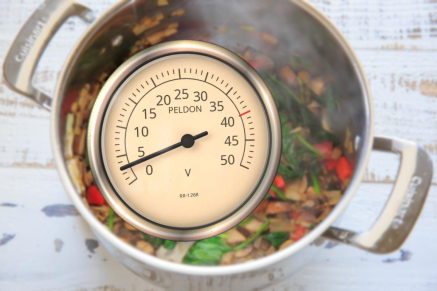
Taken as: V 3
